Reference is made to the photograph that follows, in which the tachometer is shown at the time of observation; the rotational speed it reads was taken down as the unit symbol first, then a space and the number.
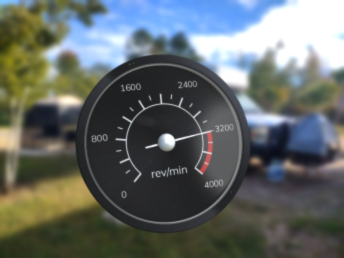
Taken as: rpm 3200
